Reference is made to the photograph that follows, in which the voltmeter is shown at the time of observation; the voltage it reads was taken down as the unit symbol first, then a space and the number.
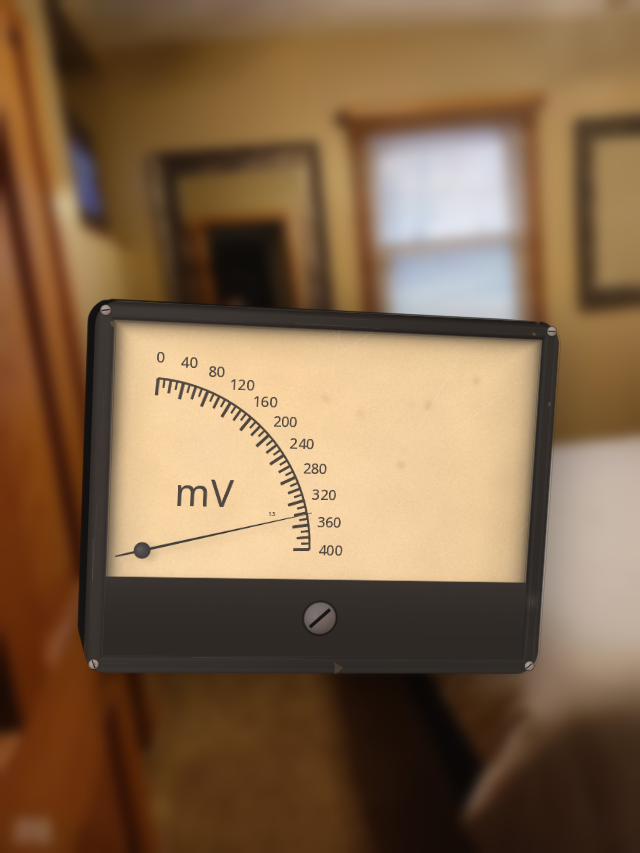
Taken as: mV 340
